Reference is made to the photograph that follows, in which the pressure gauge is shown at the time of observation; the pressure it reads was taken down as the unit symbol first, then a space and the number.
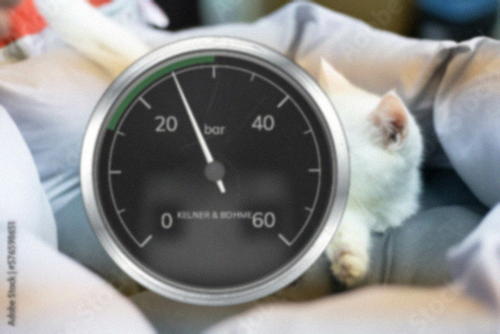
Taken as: bar 25
